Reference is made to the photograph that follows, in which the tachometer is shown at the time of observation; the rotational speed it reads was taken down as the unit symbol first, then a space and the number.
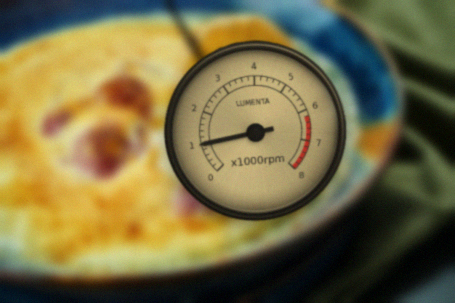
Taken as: rpm 1000
